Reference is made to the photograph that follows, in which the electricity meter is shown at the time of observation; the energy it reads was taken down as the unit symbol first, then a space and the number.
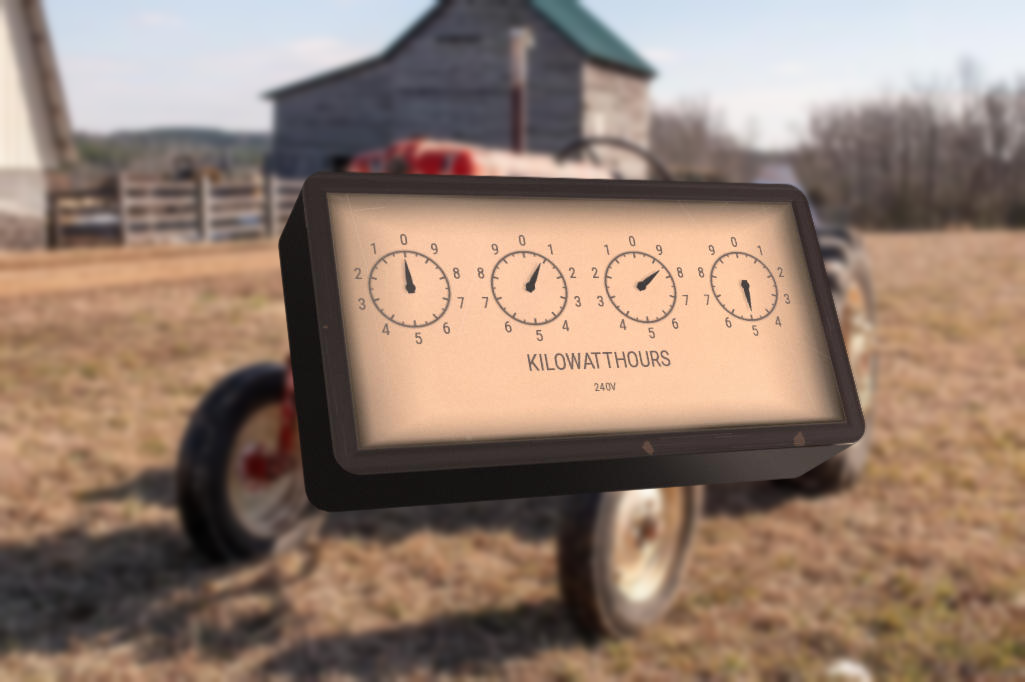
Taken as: kWh 85
